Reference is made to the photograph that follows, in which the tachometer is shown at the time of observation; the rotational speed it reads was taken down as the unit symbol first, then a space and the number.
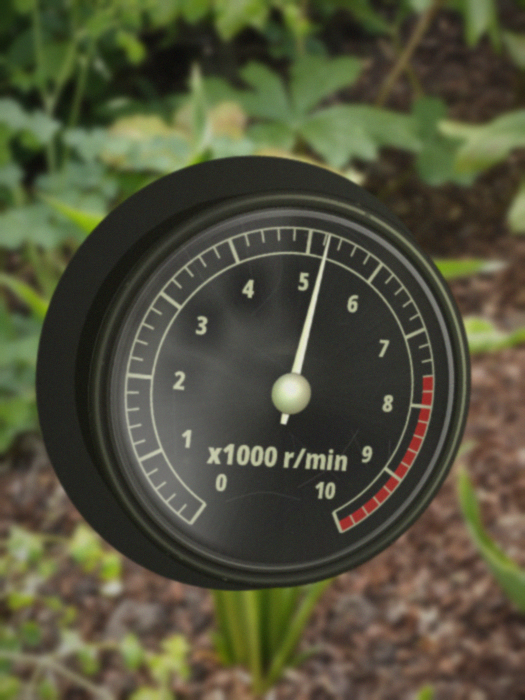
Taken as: rpm 5200
